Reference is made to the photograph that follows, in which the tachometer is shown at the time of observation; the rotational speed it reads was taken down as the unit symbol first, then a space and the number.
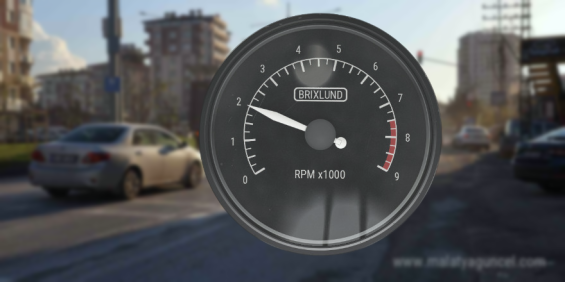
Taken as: rpm 2000
